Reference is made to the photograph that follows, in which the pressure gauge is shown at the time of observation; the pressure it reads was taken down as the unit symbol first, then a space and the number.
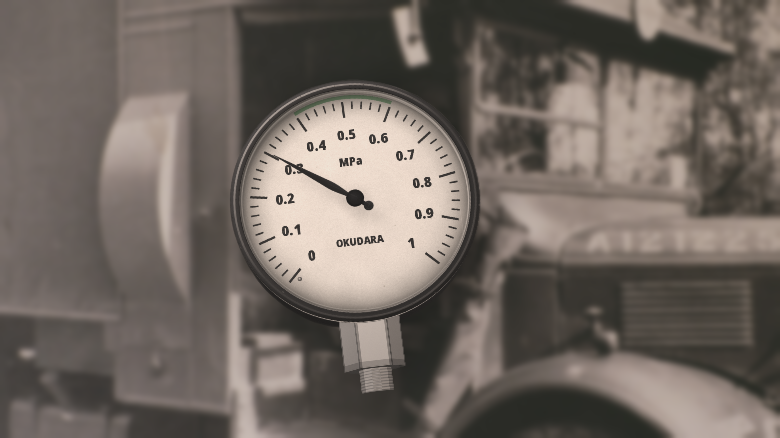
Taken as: MPa 0.3
